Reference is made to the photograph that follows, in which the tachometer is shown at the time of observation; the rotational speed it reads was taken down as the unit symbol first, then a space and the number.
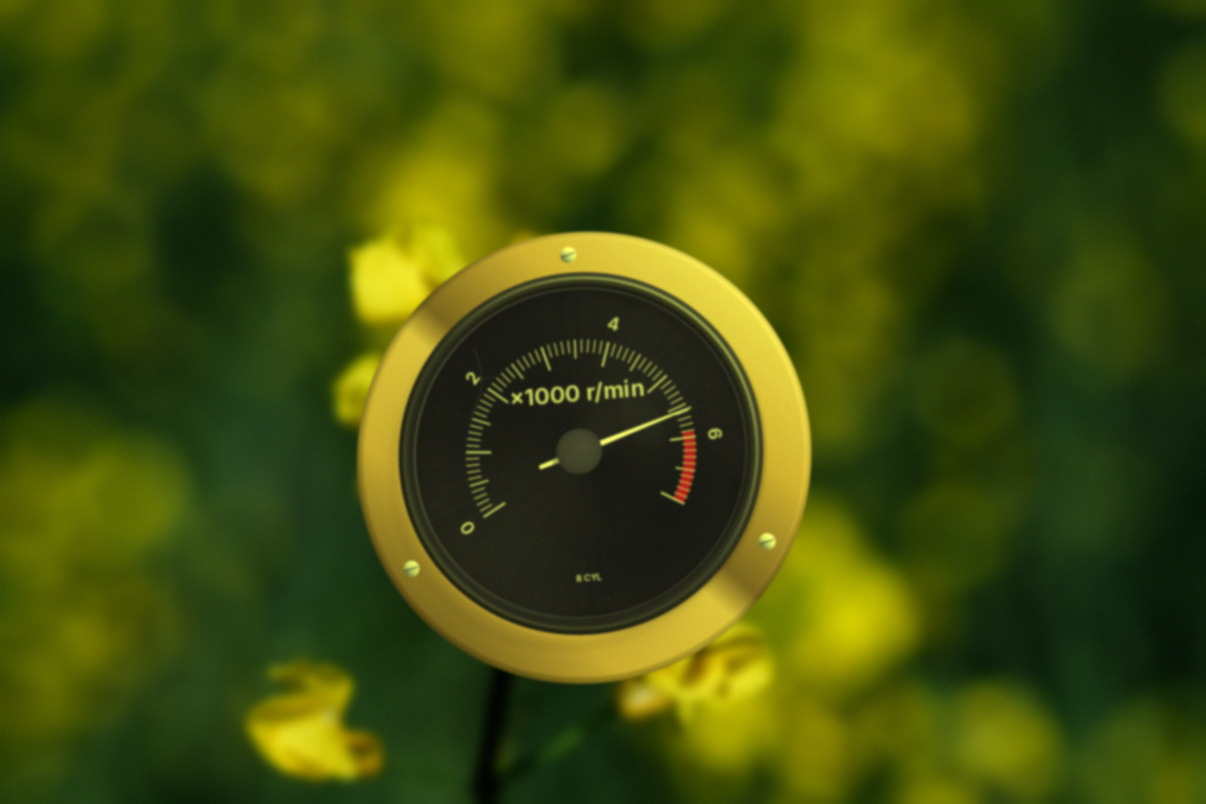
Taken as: rpm 5600
